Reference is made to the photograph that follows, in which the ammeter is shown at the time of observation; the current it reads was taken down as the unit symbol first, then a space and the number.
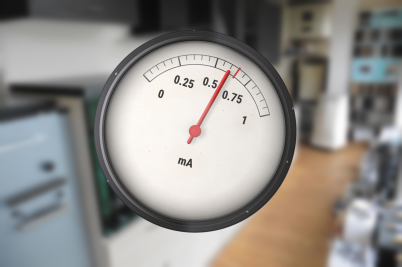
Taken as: mA 0.6
